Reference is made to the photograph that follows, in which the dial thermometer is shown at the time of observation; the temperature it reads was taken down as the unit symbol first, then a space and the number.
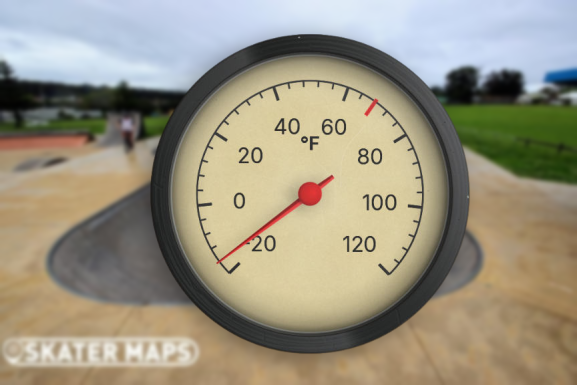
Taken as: °F -16
